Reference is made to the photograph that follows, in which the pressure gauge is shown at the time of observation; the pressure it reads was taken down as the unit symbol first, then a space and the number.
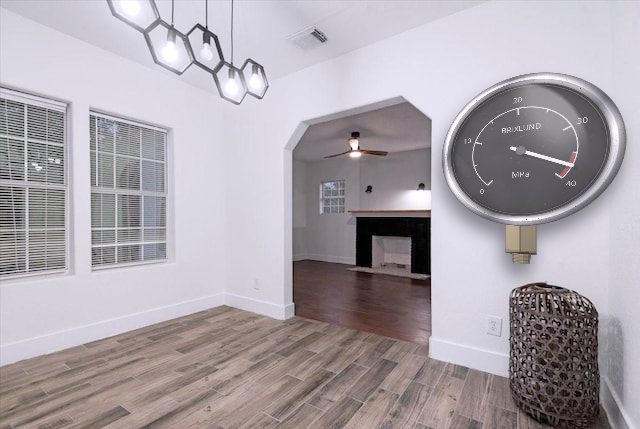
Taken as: MPa 37.5
